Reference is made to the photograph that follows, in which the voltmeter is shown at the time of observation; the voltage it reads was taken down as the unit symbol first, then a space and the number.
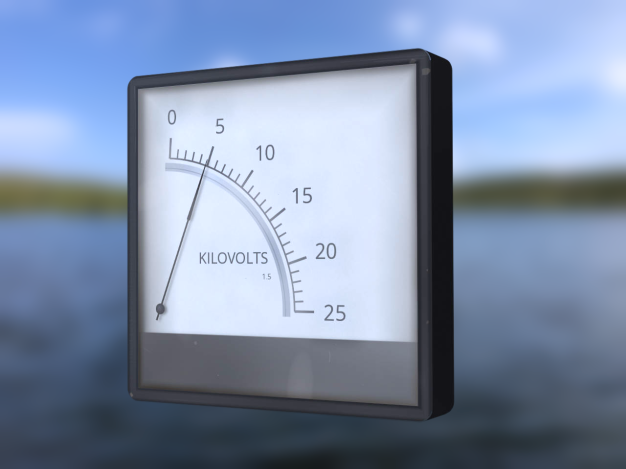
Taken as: kV 5
